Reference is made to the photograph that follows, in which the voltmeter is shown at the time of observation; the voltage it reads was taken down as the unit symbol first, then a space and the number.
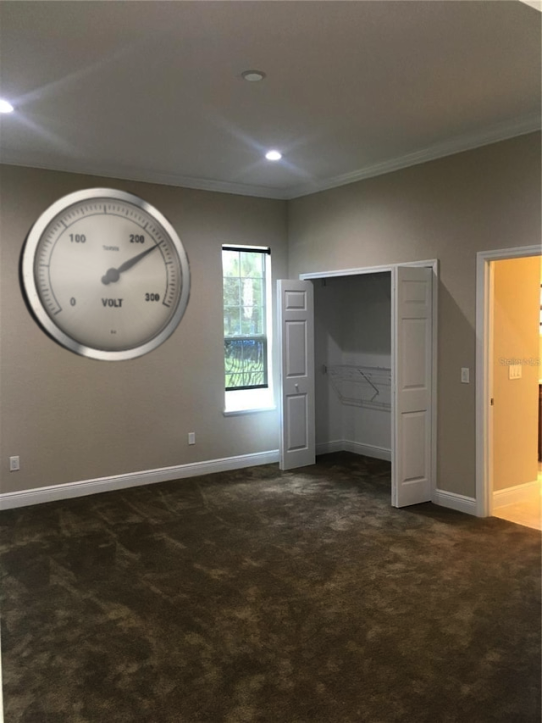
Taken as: V 225
